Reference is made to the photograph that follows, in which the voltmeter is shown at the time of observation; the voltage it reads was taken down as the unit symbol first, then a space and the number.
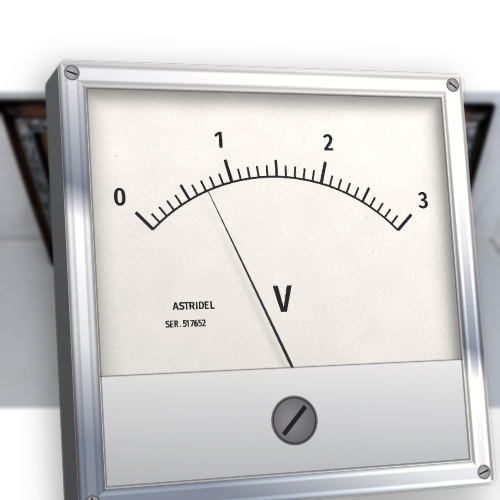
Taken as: V 0.7
